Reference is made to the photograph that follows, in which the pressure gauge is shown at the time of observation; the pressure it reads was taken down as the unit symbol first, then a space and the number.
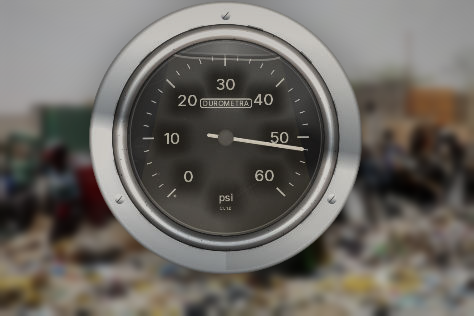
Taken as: psi 52
